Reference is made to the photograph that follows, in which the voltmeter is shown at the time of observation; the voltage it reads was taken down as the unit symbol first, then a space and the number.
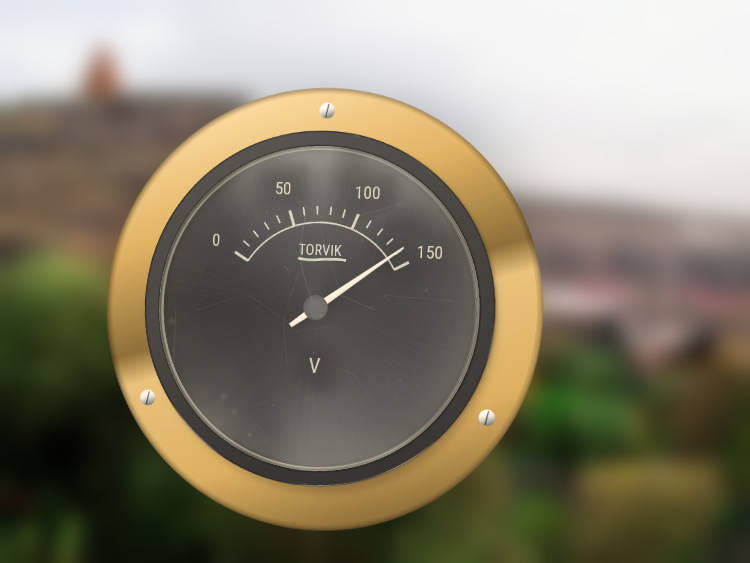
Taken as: V 140
